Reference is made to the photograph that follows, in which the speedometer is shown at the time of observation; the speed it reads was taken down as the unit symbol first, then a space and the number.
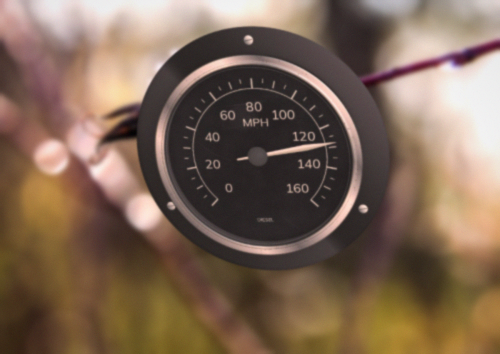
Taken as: mph 127.5
